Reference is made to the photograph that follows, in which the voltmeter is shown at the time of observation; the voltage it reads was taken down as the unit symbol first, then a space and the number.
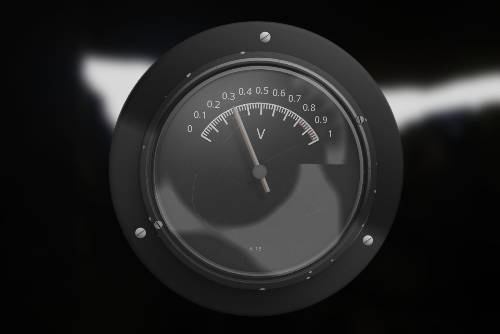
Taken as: V 0.3
